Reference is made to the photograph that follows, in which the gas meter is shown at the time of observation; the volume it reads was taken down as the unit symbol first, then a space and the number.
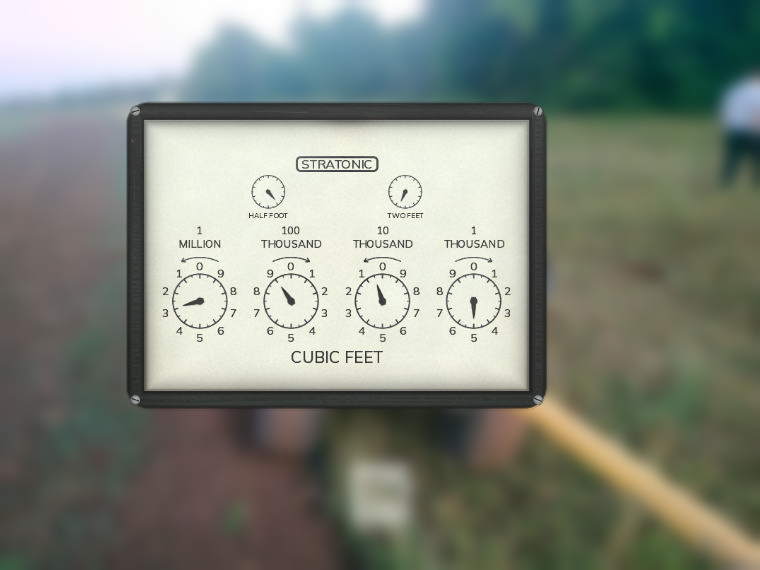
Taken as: ft³ 290500
